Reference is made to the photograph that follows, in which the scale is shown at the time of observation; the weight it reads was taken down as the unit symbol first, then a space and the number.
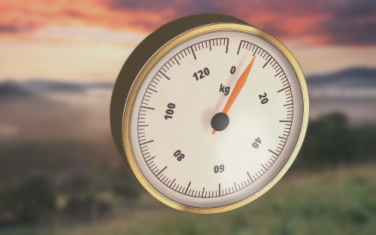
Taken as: kg 5
